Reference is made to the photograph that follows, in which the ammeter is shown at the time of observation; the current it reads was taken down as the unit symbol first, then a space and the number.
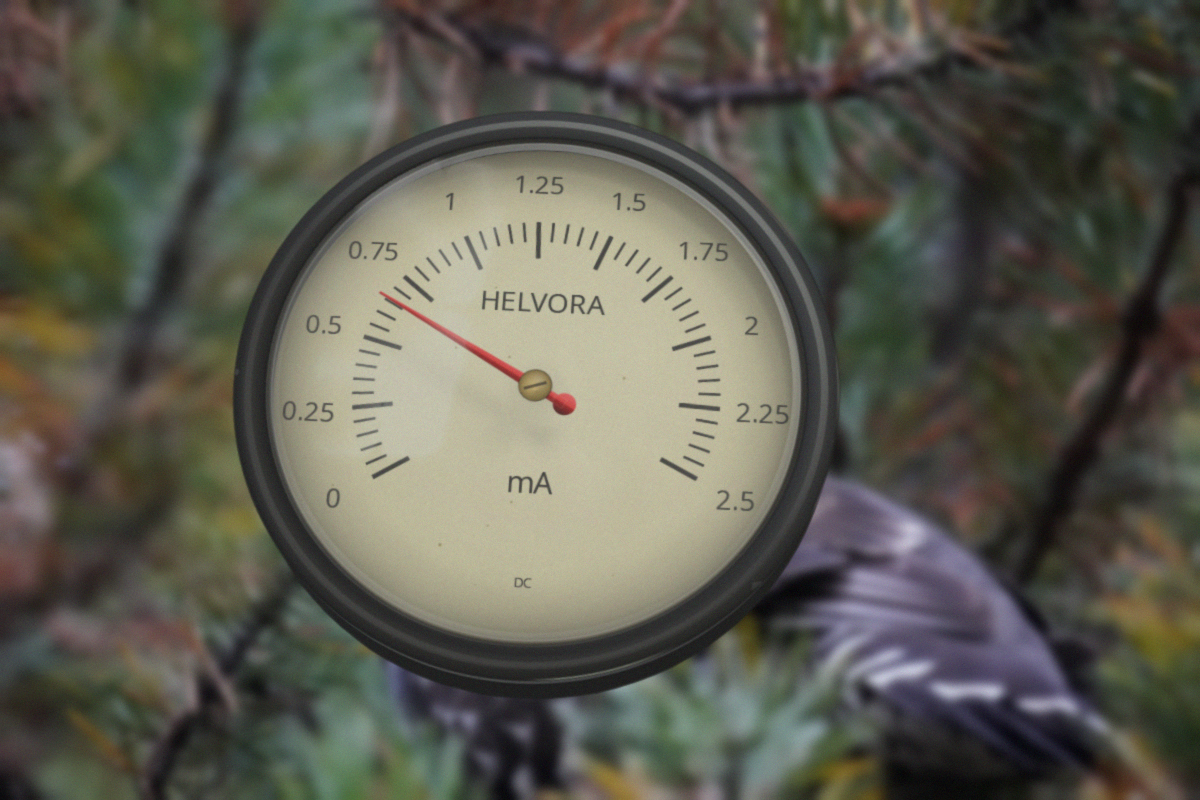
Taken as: mA 0.65
